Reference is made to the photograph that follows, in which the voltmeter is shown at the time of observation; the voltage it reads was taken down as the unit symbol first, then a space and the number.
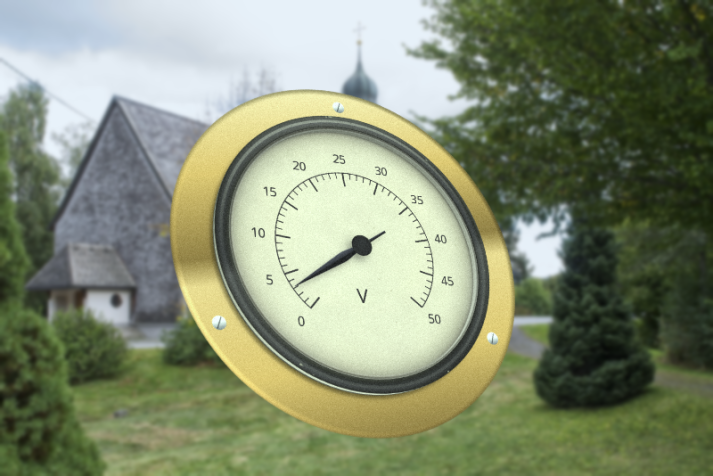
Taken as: V 3
